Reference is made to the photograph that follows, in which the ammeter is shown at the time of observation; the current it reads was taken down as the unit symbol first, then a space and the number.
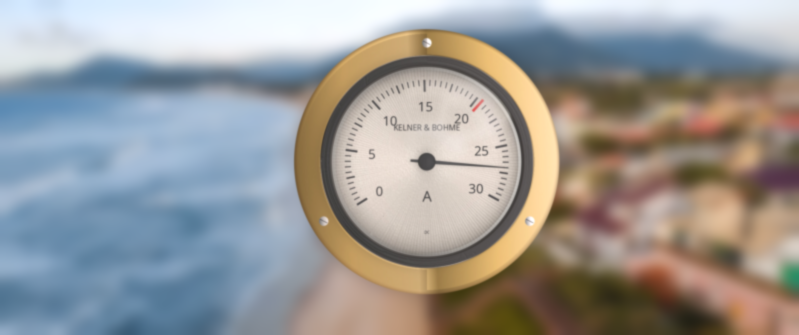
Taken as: A 27
